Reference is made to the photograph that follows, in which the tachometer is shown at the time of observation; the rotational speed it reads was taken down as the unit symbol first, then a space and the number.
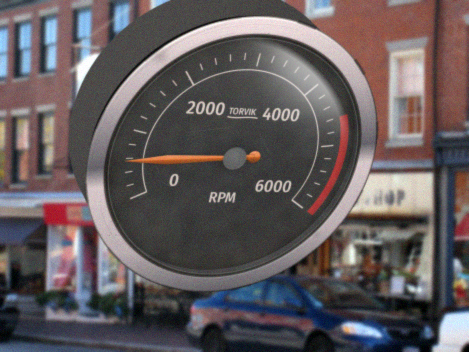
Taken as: rpm 600
